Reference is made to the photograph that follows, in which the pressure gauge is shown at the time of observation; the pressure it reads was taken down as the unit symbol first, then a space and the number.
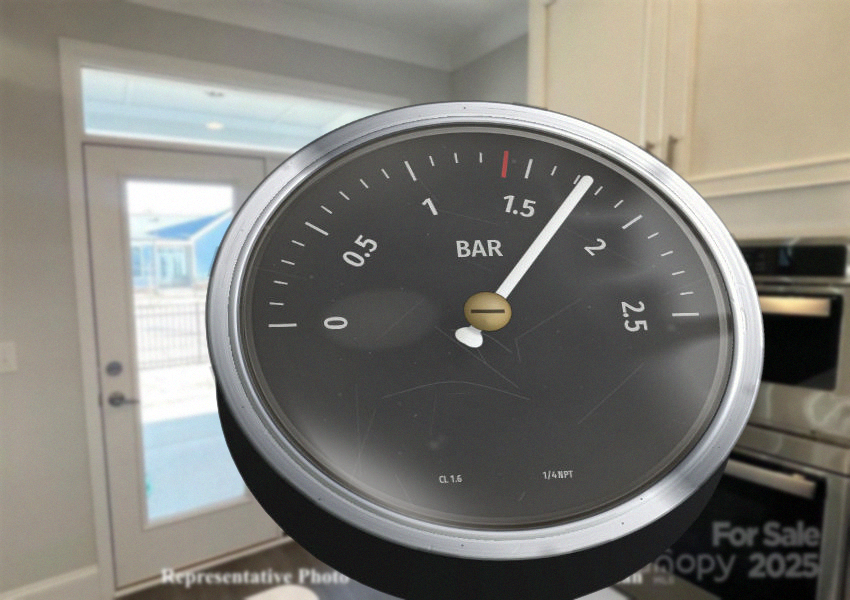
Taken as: bar 1.75
